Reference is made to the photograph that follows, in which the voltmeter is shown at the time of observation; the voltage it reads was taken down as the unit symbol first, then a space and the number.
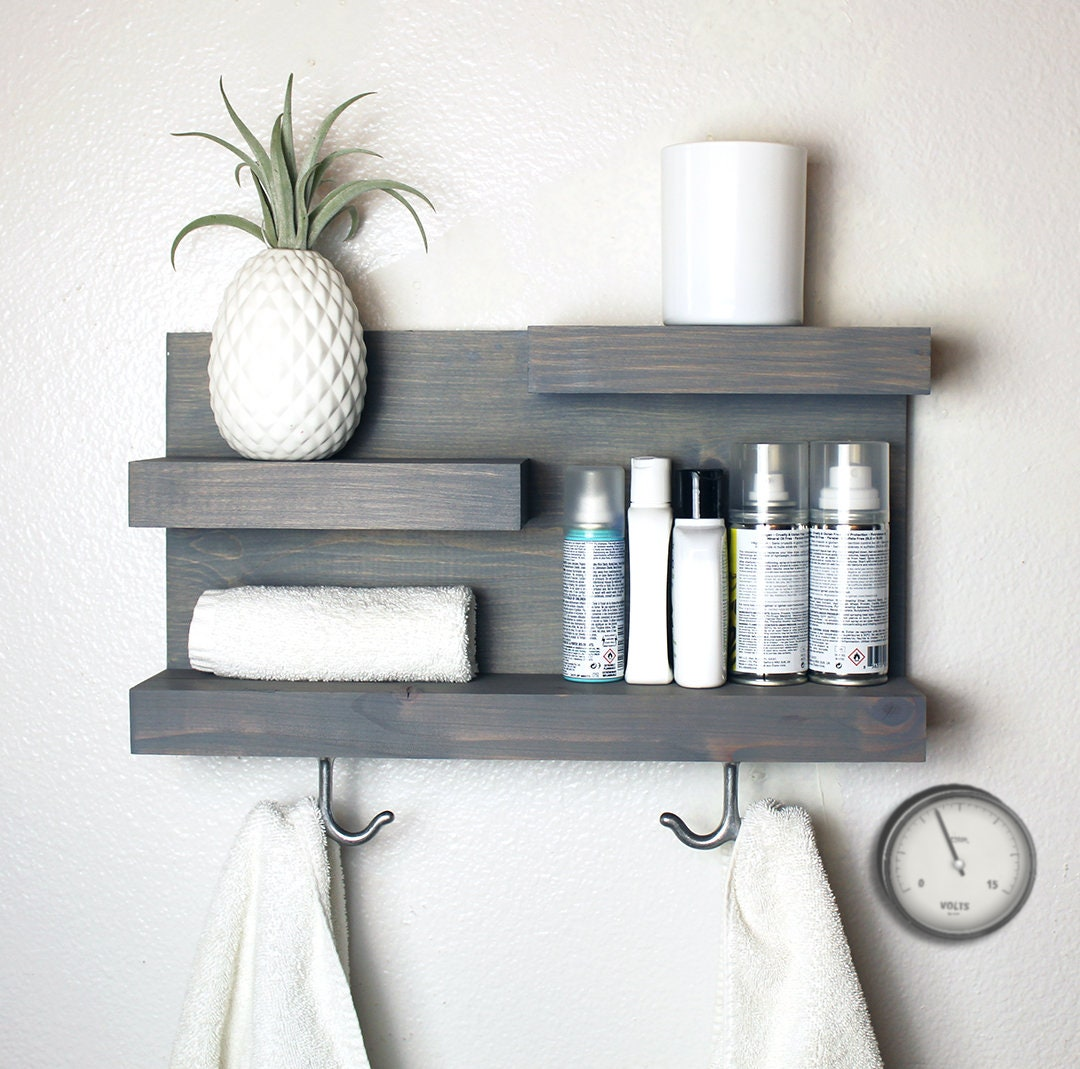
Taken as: V 6
